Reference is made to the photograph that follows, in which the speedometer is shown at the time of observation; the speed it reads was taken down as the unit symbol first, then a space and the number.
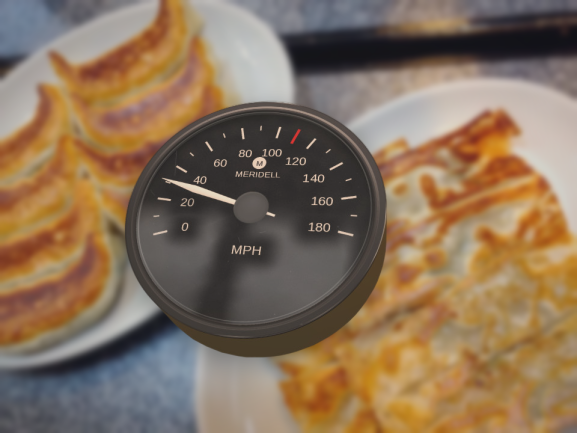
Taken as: mph 30
